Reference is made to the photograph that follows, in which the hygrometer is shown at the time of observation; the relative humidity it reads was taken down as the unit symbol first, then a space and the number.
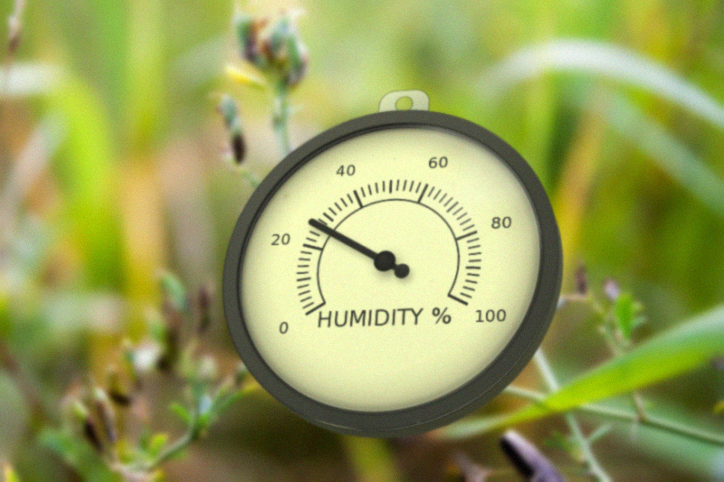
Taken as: % 26
